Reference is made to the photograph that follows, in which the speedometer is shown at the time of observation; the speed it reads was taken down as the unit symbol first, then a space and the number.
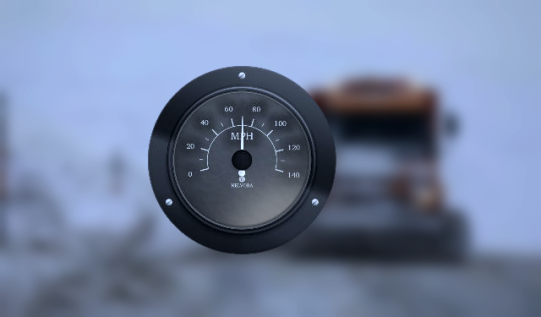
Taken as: mph 70
